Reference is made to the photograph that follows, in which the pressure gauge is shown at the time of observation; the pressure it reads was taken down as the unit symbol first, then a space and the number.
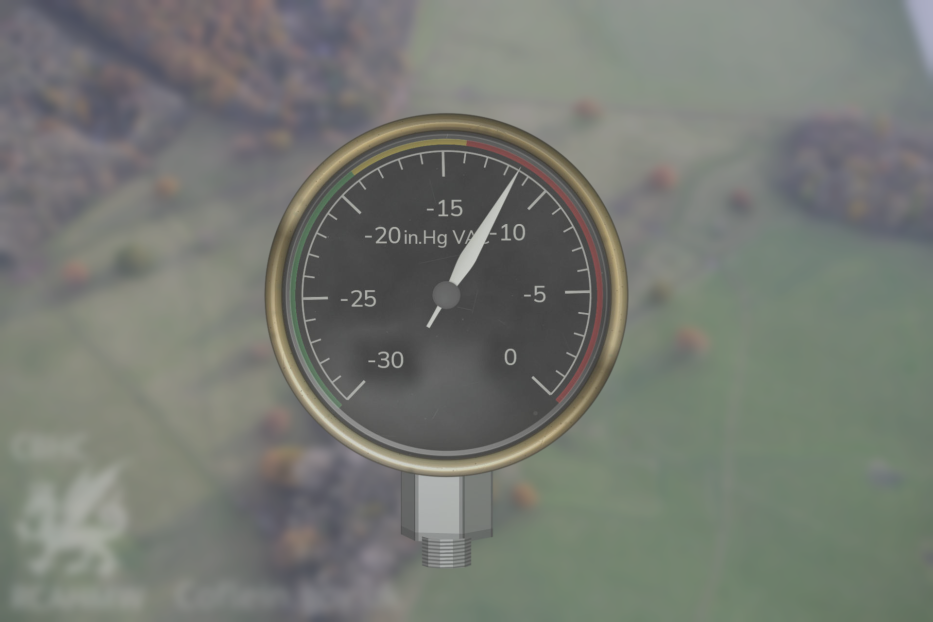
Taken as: inHg -11.5
